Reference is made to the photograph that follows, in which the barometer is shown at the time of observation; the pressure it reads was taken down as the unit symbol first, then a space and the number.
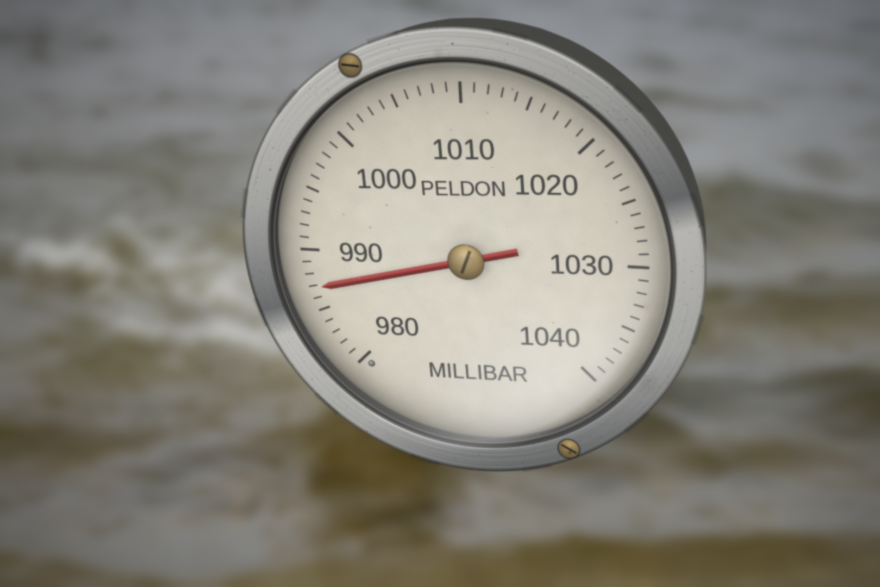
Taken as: mbar 987
